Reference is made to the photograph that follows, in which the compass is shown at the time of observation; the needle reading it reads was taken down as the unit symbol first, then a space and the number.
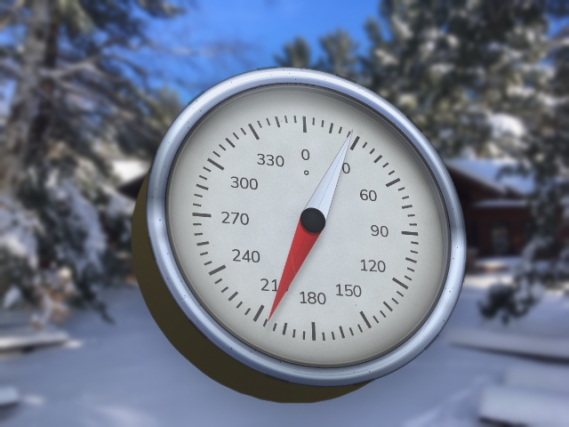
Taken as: ° 205
